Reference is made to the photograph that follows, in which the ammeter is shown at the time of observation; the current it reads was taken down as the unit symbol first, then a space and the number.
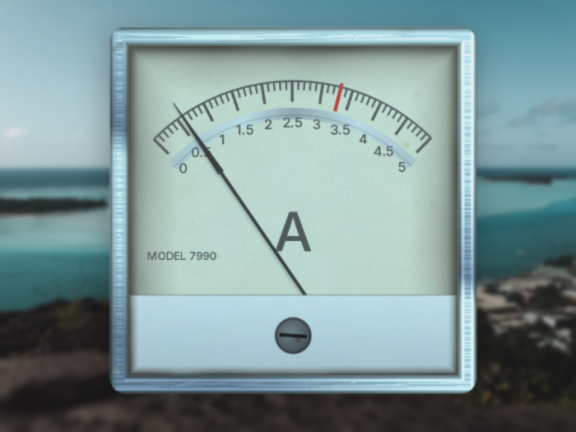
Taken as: A 0.6
